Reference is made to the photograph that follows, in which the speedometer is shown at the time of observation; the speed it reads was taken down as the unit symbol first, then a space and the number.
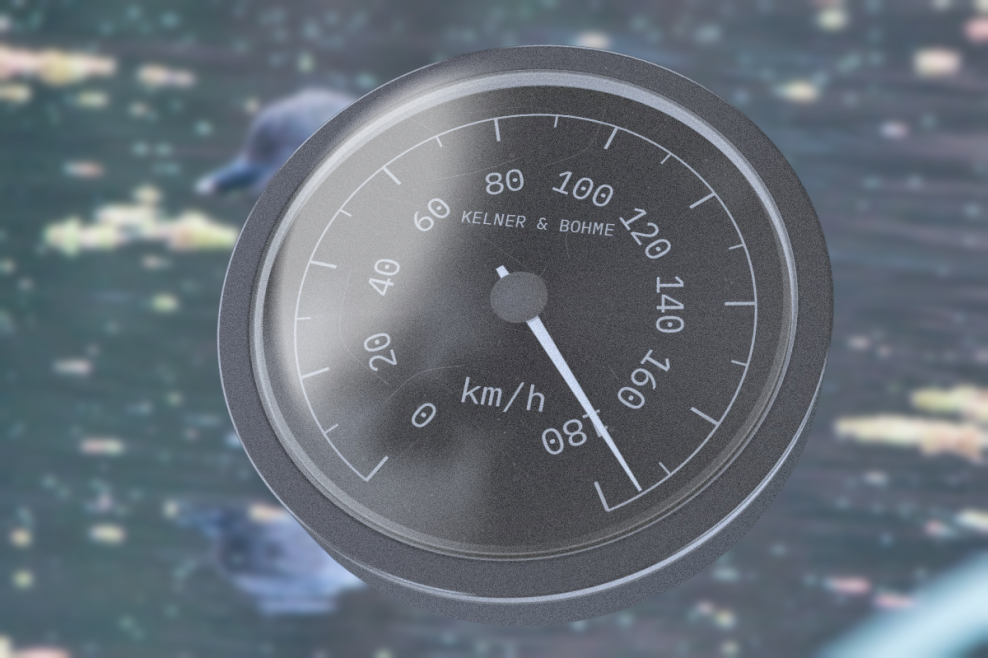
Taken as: km/h 175
